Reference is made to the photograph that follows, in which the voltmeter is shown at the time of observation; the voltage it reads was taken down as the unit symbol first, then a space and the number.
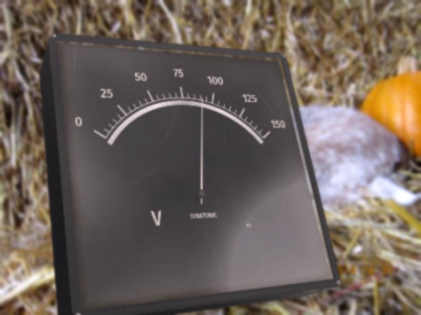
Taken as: V 90
